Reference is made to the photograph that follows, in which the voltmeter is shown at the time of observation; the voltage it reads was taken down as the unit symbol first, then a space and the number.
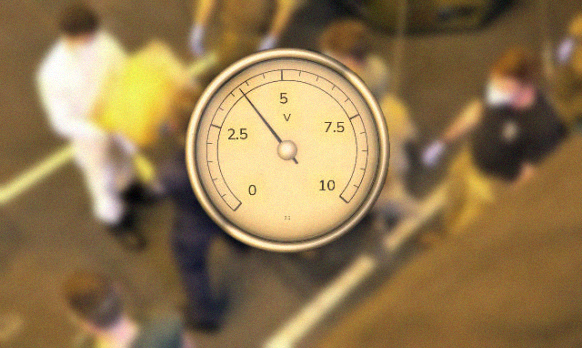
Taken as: V 3.75
